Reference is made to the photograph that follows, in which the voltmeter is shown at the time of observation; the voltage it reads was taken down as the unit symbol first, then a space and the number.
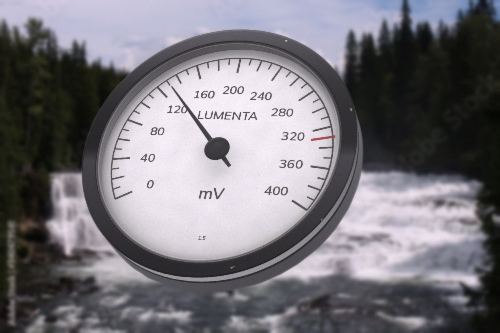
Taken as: mV 130
